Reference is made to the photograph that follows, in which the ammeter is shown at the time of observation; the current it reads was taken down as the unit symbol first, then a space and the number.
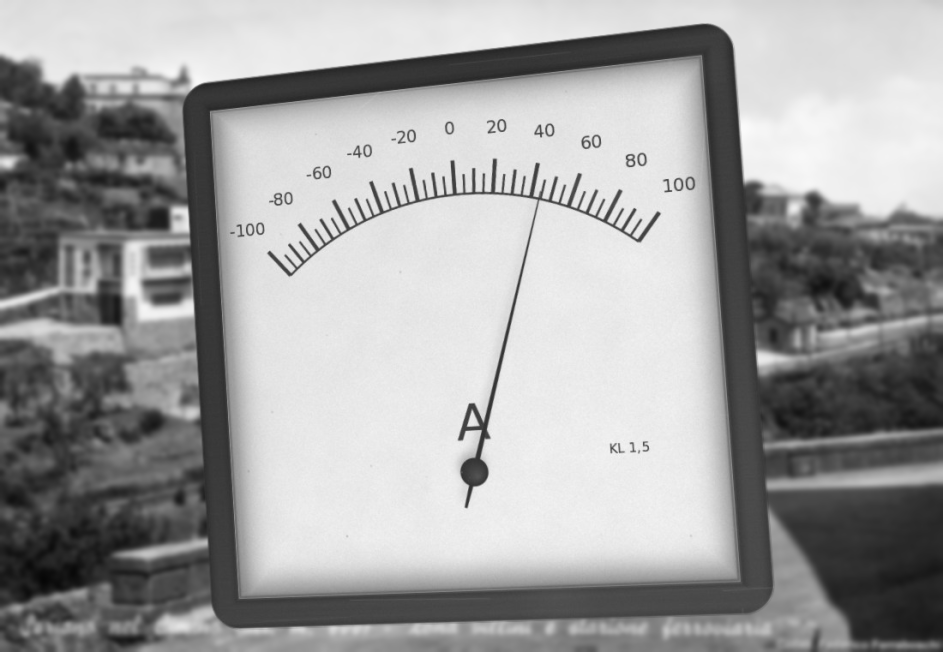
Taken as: A 45
